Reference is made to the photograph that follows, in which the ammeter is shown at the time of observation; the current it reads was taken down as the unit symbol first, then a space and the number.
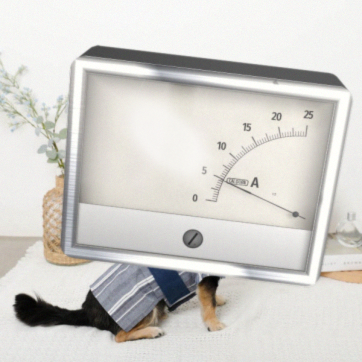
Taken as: A 5
